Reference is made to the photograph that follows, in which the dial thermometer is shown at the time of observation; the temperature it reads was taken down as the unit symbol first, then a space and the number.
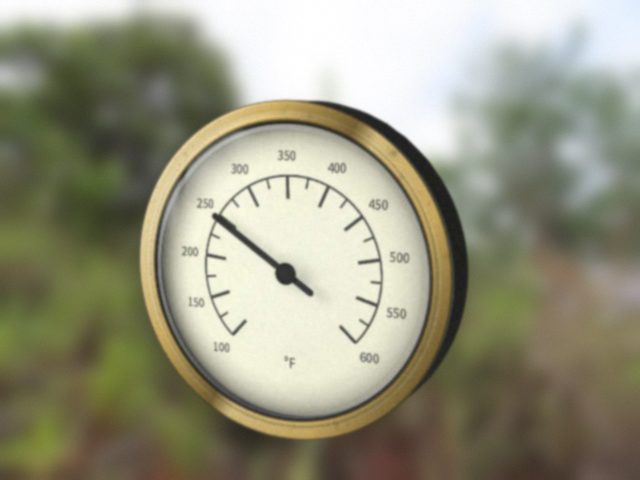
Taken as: °F 250
